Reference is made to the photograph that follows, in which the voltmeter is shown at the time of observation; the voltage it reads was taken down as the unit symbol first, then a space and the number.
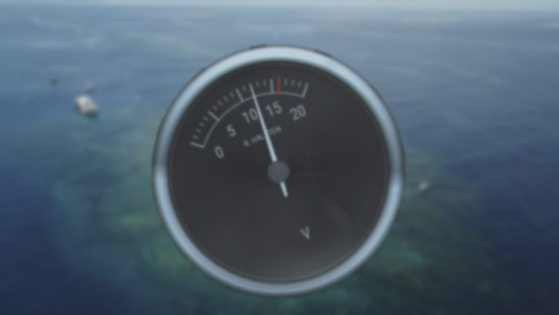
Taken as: V 12
